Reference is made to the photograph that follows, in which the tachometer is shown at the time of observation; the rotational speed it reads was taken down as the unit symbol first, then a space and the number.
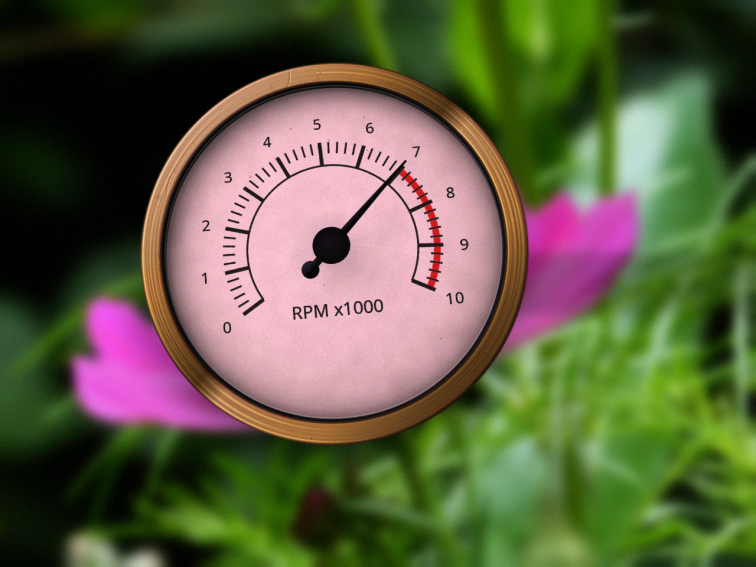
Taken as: rpm 7000
